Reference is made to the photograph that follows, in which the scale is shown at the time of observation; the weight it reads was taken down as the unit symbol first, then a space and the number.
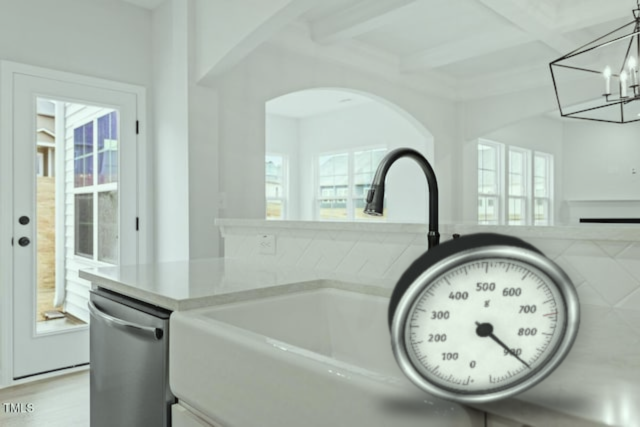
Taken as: g 900
